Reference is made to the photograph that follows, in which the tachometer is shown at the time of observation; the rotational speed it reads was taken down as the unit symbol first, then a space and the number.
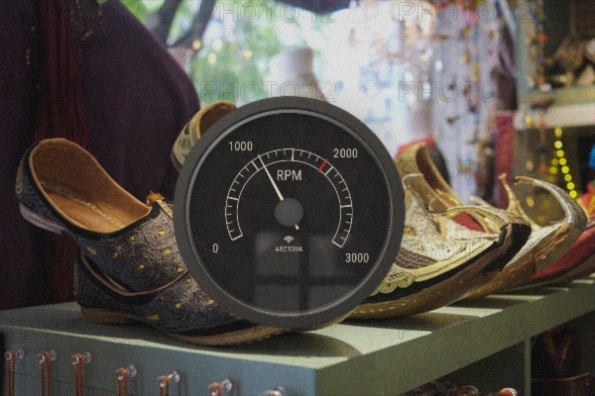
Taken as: rpm 1100
